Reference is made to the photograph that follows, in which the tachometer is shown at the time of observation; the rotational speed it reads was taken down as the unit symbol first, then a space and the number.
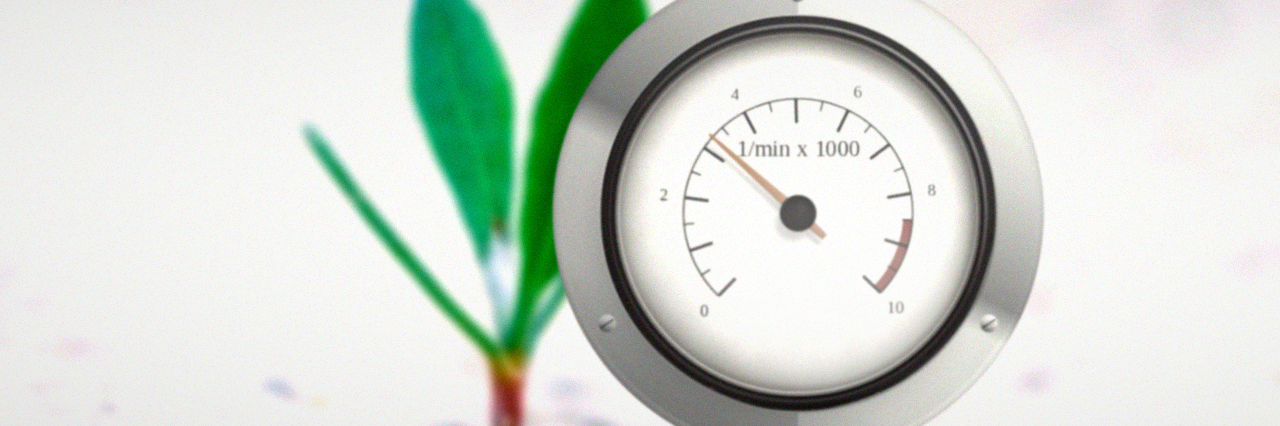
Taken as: rpm 3250
